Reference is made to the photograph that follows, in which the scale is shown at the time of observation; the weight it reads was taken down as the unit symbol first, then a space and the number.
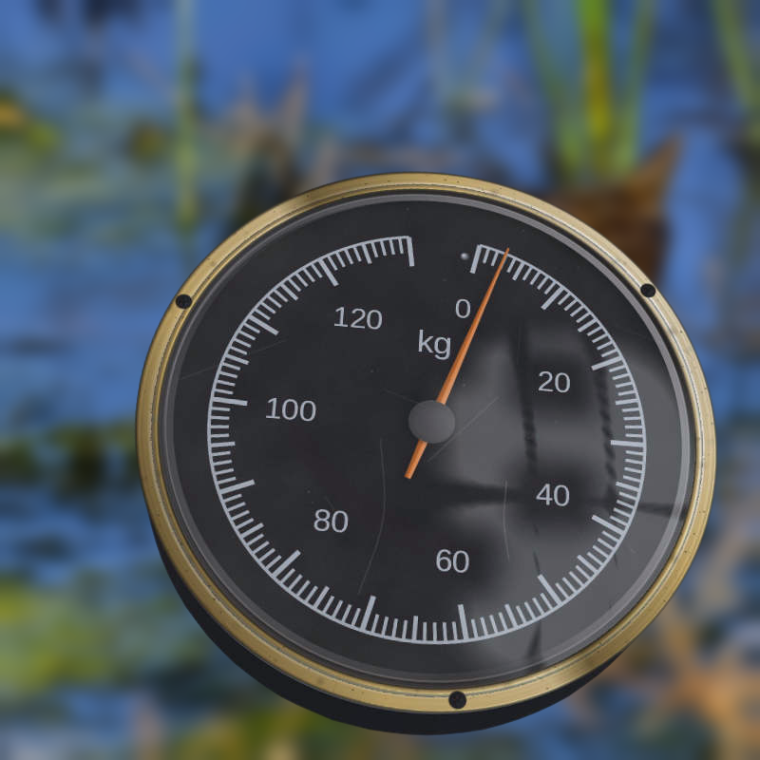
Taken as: kg 3
